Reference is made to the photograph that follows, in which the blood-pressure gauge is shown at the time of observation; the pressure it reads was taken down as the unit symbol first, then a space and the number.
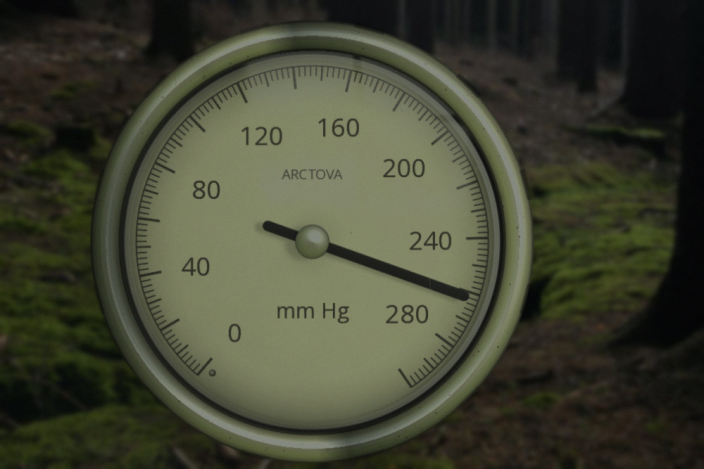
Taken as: mmHg 262
